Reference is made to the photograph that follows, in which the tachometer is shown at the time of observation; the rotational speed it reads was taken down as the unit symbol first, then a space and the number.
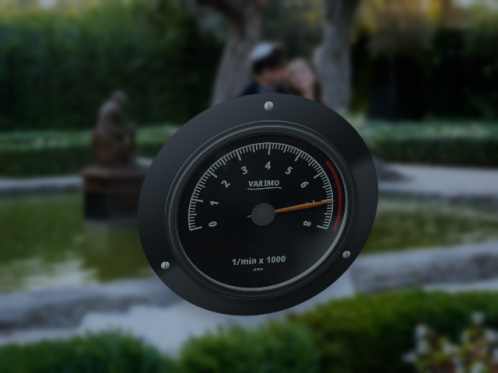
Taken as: rpm 7000
